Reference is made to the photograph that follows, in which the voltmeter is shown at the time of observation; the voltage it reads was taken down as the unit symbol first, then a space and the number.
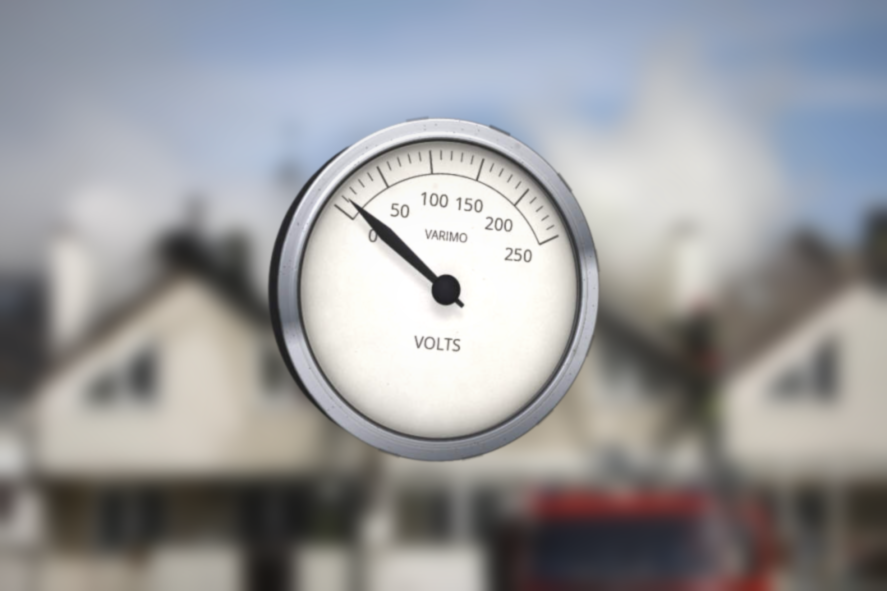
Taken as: V 10
